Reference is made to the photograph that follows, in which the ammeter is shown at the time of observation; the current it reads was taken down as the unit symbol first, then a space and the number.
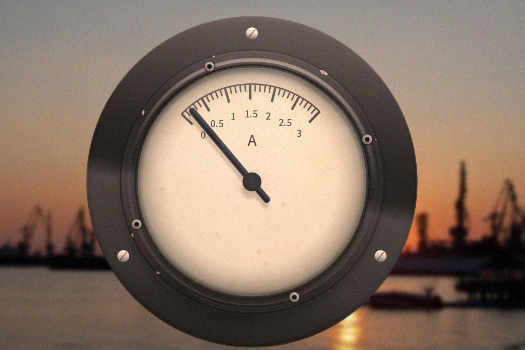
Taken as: A 0.2
